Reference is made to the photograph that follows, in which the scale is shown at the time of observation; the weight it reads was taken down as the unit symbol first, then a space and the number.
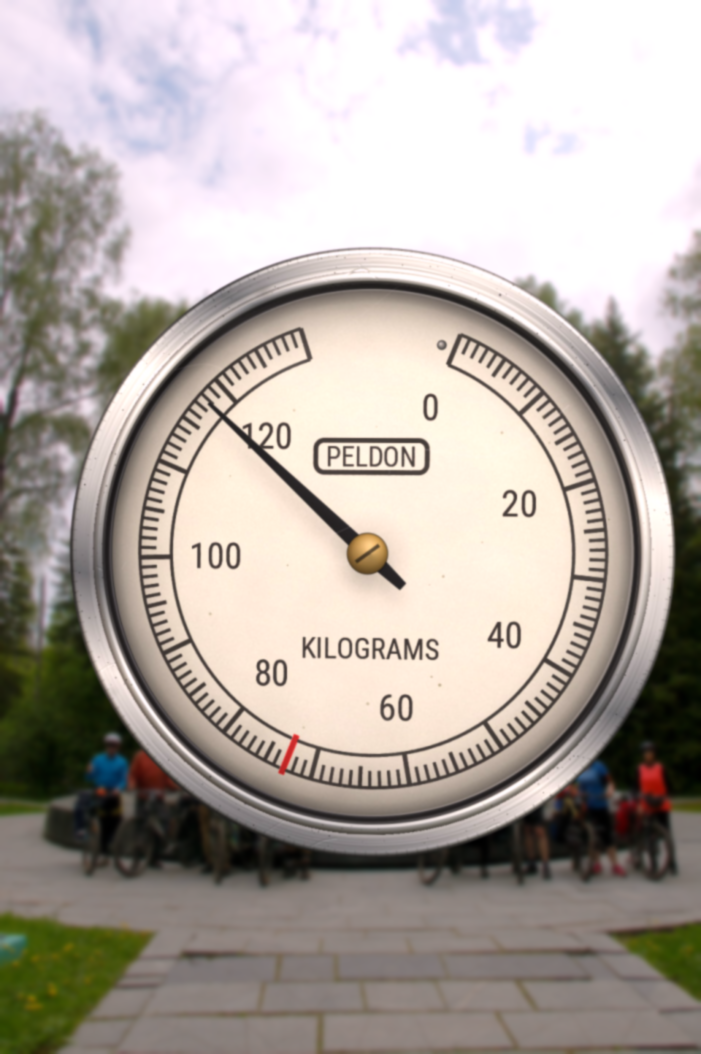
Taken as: kg 118
